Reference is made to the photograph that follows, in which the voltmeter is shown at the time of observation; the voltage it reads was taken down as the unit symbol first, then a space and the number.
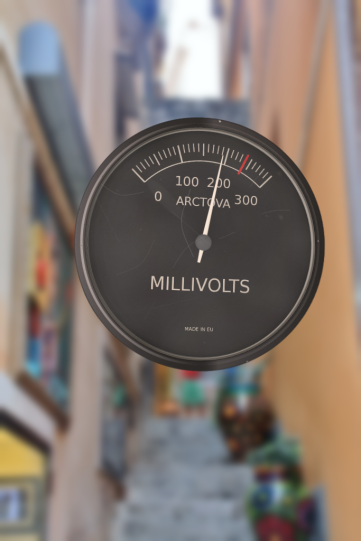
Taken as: mV 190
